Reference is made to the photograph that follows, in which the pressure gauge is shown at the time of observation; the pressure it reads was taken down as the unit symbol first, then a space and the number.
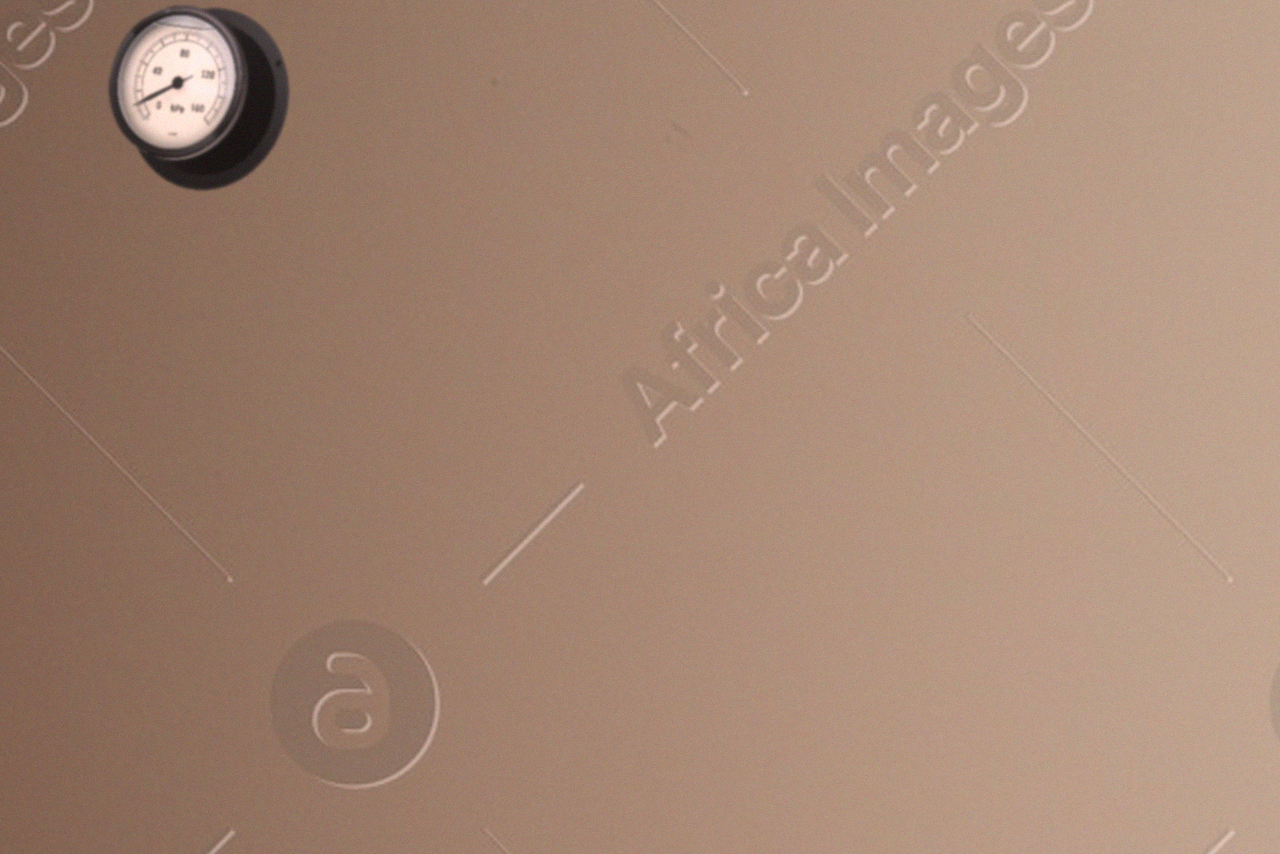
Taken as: kPa 10
